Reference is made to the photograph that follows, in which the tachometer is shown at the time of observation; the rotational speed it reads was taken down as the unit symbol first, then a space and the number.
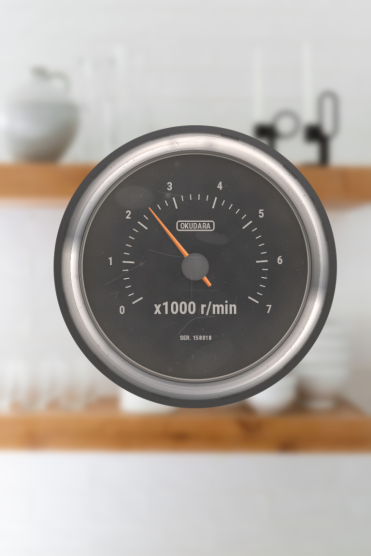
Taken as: rpm 2400
